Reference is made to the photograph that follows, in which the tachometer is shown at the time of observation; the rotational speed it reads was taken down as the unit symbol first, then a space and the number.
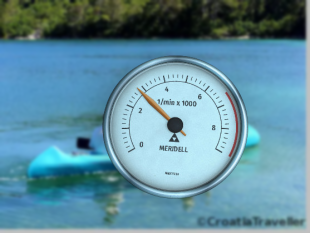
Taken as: rpm 2800
